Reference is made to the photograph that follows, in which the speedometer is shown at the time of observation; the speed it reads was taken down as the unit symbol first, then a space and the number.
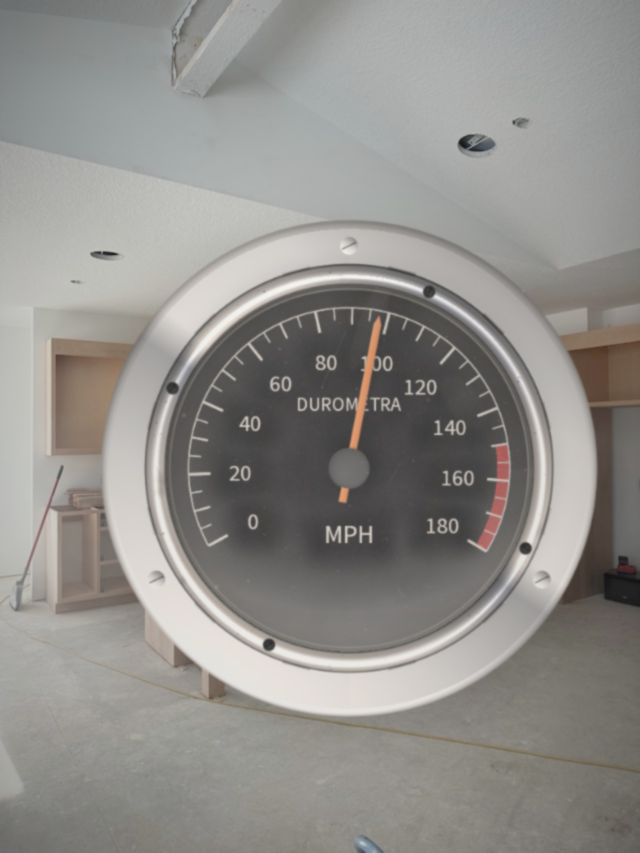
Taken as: mph 97.5
